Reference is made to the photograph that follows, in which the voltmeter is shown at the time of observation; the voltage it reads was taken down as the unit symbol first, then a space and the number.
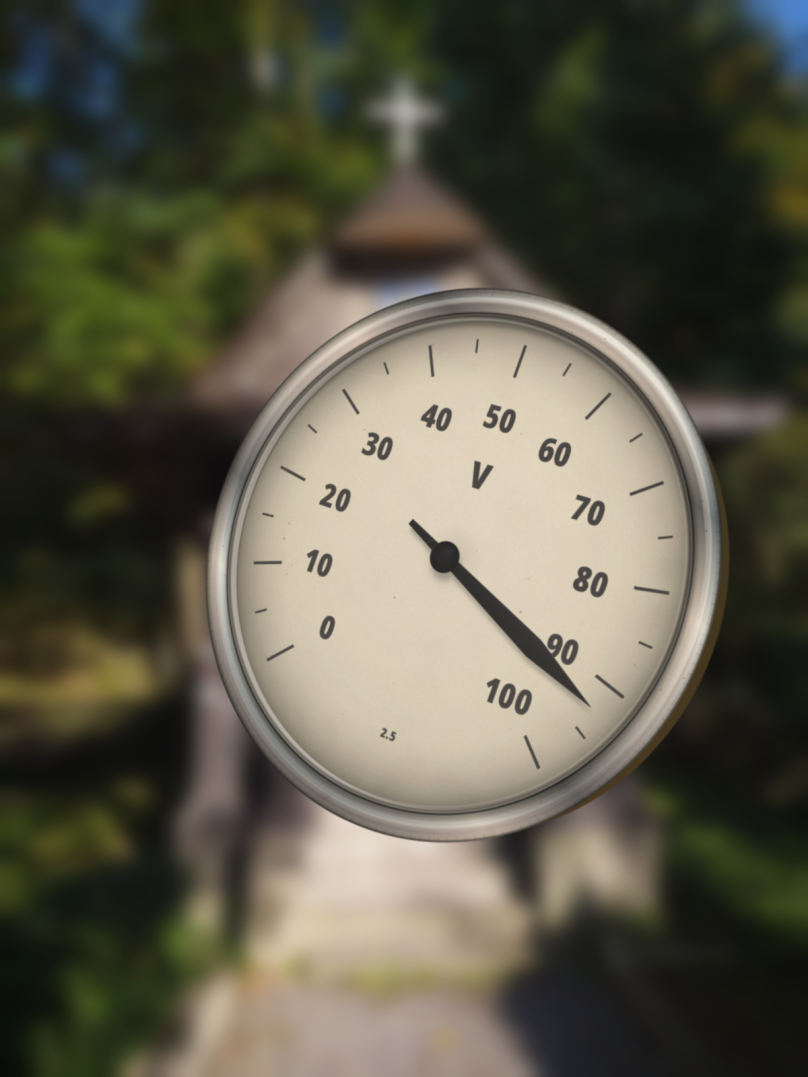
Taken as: V 92.5
